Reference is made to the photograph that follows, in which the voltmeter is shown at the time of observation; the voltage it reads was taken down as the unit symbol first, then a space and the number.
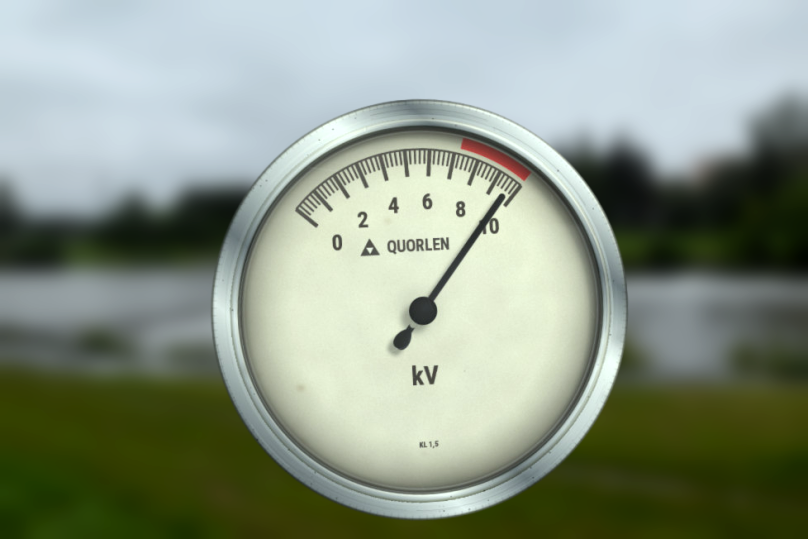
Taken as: kV 9.6
